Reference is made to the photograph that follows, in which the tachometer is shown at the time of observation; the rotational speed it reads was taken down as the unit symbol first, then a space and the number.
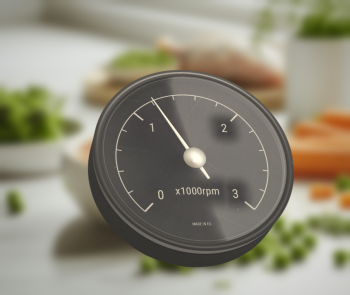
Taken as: rpm 1200
